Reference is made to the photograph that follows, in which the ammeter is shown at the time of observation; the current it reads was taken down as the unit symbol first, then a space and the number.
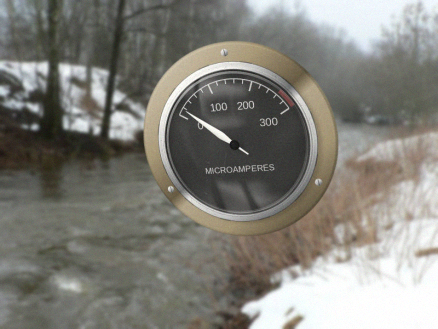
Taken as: µA 20
